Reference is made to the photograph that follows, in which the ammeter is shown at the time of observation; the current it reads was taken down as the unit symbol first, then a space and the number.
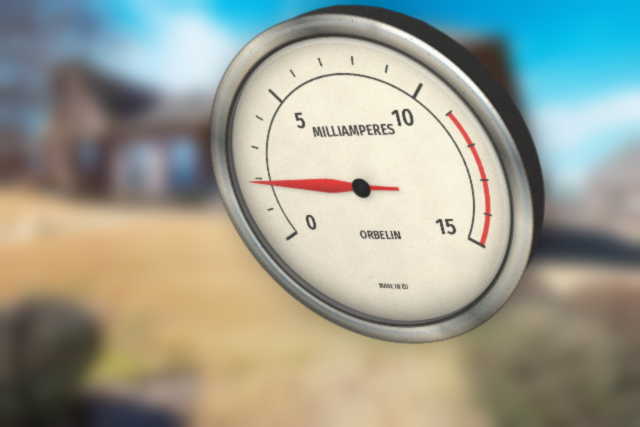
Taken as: mA 2
